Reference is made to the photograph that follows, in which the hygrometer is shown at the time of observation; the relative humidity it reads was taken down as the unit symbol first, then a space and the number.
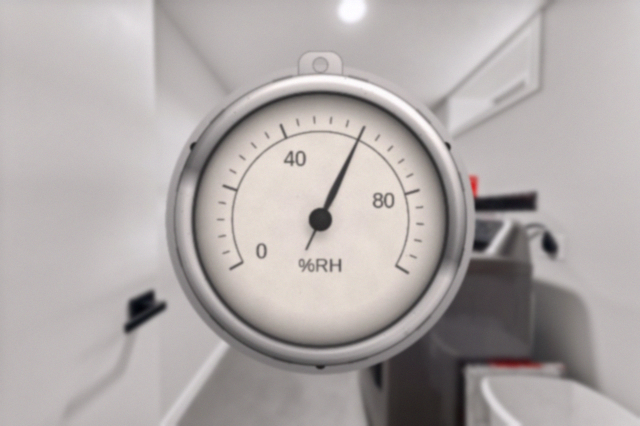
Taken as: % 60
